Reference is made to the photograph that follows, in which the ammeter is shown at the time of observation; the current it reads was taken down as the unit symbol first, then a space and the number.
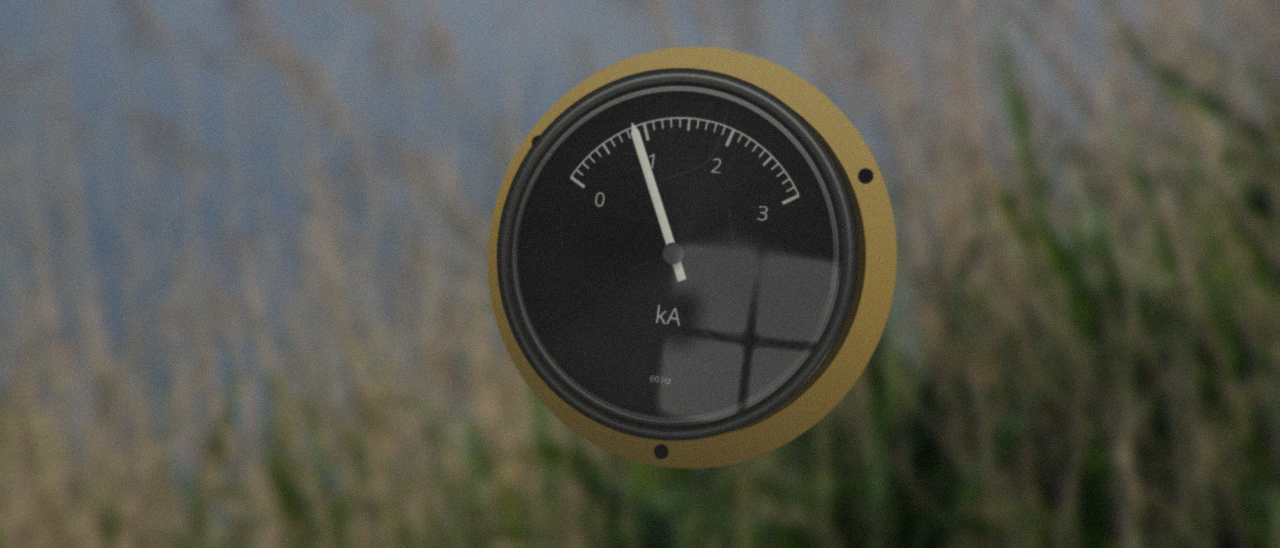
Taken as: kA 0.9
